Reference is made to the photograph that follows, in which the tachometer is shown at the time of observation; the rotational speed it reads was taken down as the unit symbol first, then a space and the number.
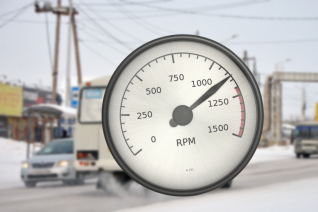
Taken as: rpm 1125
